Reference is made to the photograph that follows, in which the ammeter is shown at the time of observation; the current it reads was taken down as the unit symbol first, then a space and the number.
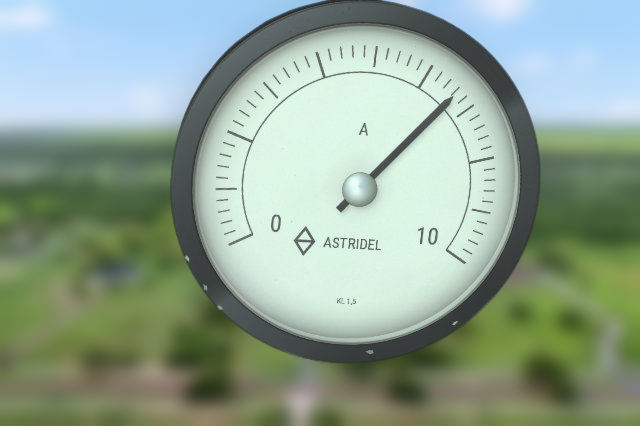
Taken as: A 6.6
